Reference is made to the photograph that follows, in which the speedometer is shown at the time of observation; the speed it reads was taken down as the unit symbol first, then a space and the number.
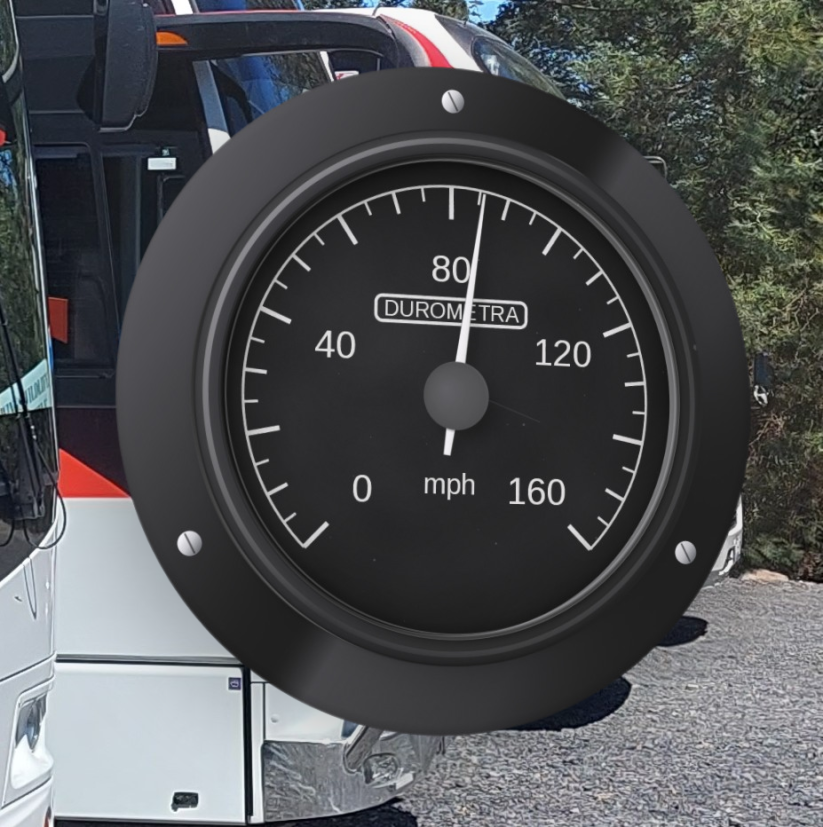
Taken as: mph 85
